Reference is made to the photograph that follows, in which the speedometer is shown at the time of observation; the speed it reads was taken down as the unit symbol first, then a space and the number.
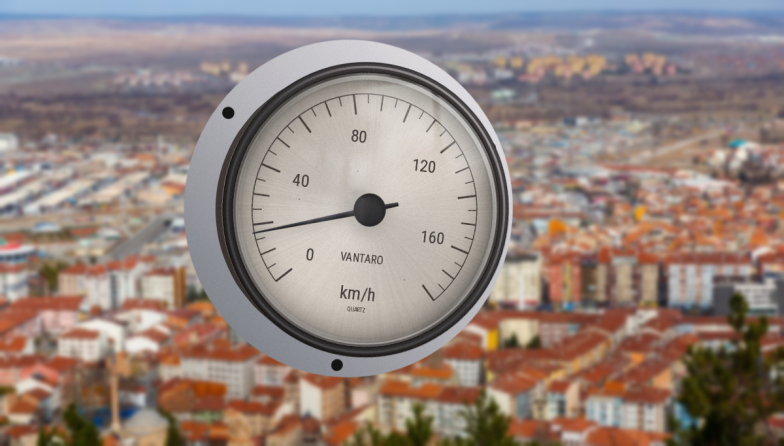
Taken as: km/h 17.5
